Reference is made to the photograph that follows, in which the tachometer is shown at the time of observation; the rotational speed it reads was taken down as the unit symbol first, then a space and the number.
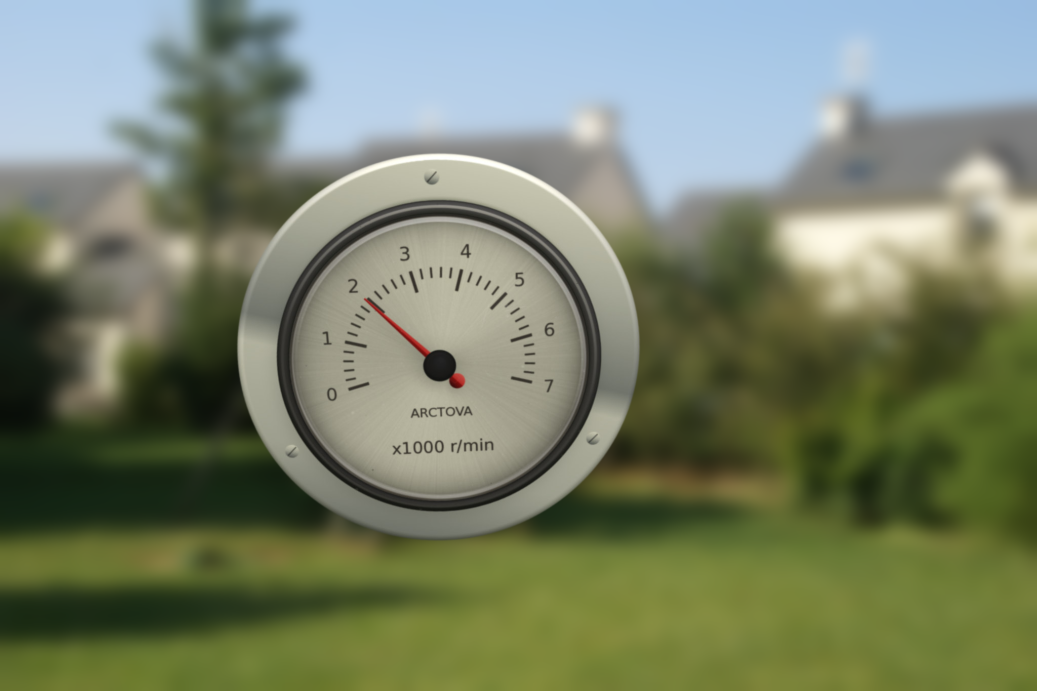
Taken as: rpm 2000
